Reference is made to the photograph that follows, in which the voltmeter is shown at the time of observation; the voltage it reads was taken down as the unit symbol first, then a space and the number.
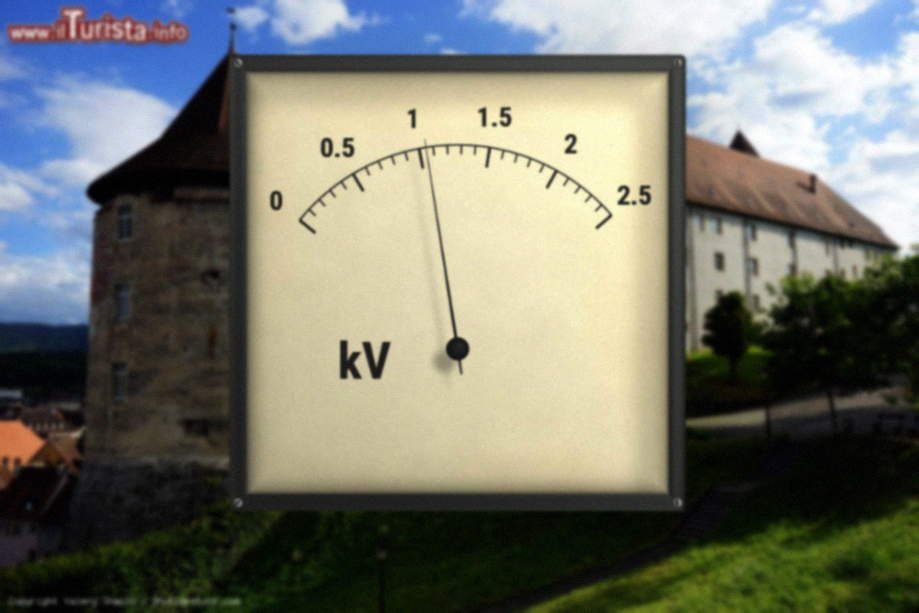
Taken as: kV 1.05
